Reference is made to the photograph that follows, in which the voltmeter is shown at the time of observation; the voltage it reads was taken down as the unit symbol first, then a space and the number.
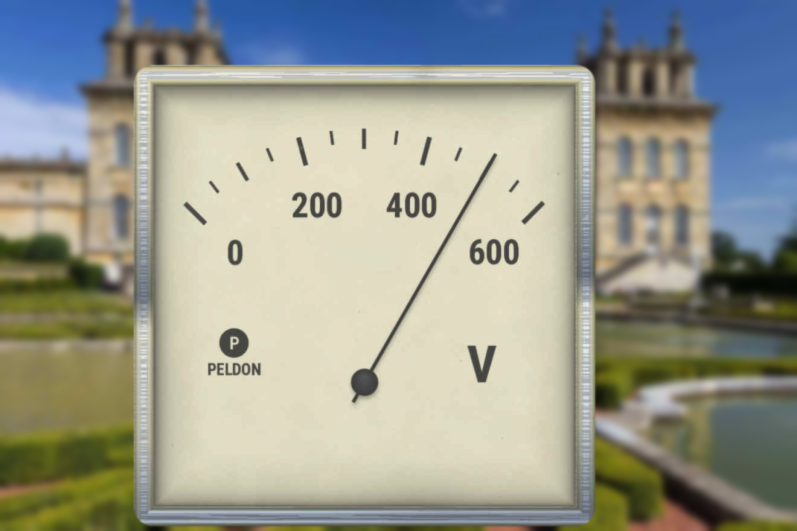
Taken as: V 500
